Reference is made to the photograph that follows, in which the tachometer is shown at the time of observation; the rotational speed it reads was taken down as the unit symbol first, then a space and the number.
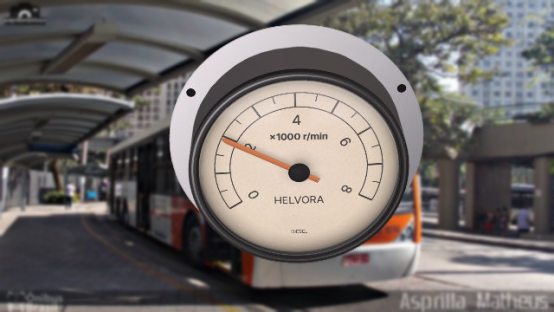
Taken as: rpm 2000
